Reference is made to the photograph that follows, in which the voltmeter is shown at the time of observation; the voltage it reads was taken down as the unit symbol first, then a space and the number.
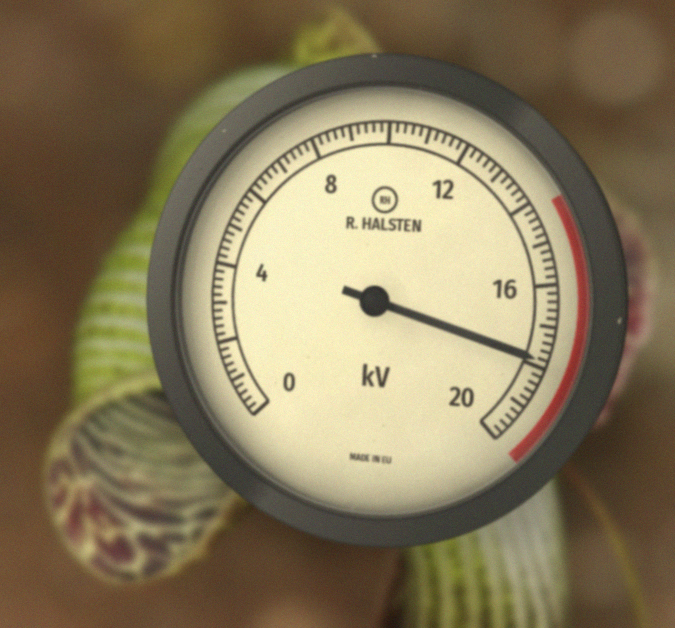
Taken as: kV 17.8
